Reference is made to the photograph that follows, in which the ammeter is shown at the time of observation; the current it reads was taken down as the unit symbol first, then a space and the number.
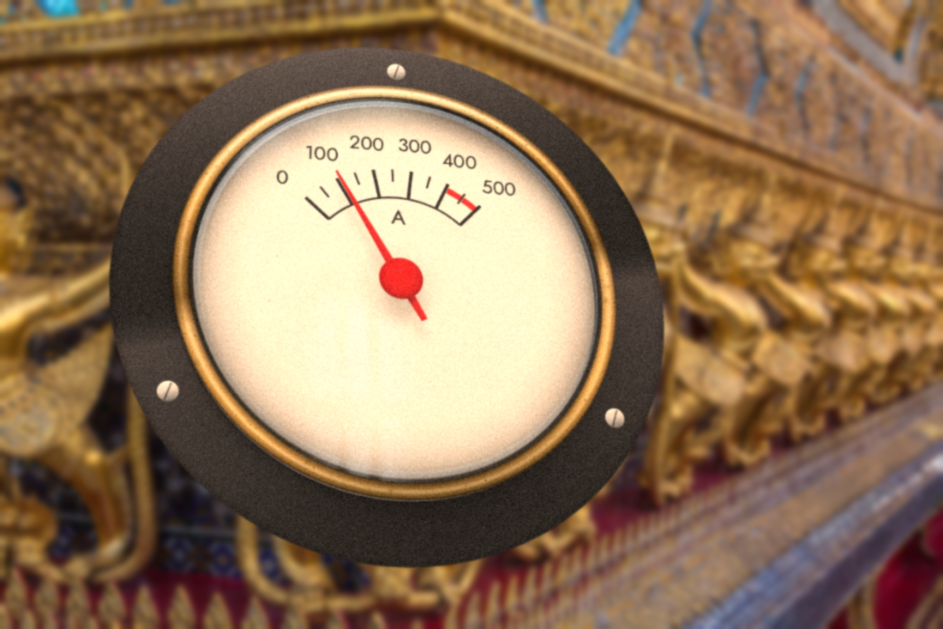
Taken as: A 100
